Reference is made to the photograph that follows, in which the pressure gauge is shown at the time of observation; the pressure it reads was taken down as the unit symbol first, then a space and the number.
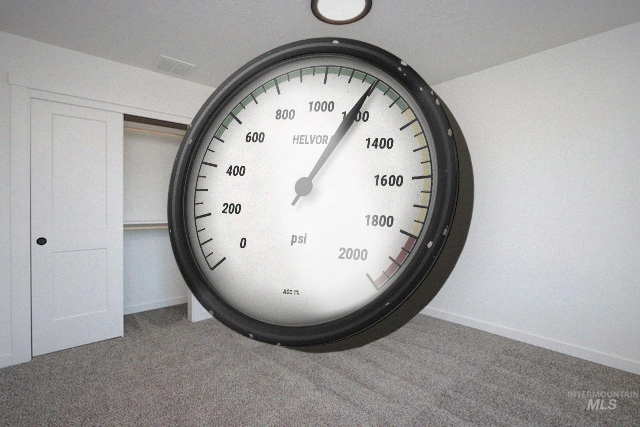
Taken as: psi 1200
